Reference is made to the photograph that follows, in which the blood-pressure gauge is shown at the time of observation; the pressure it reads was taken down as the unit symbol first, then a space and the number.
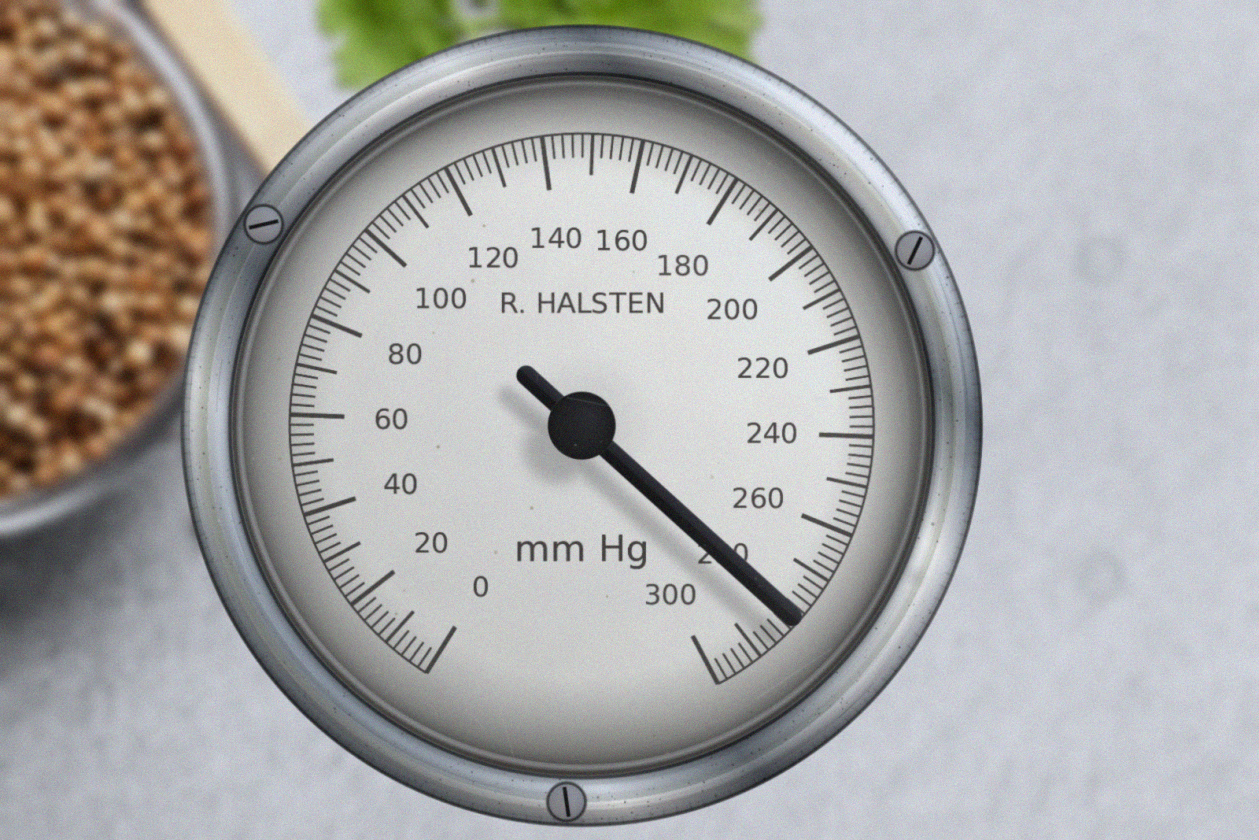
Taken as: mmHg 280
